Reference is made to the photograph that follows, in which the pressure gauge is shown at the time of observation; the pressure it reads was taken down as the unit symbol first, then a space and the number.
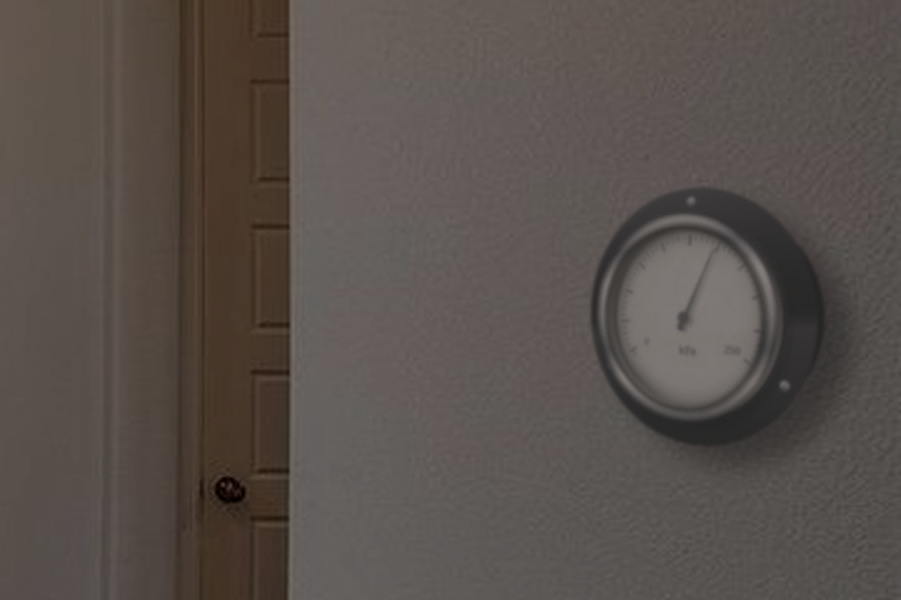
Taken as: kPa 150
